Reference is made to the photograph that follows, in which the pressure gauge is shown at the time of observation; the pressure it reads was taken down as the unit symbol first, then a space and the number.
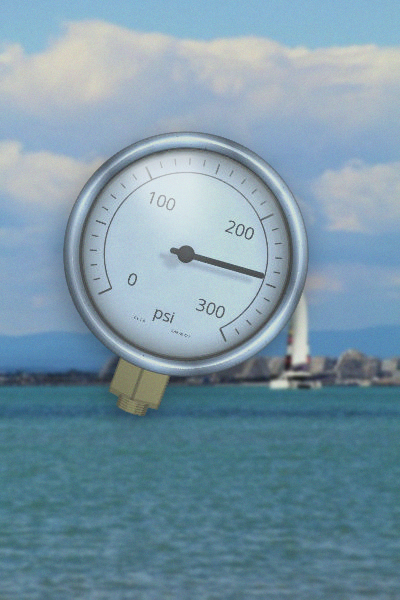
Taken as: psi 245
